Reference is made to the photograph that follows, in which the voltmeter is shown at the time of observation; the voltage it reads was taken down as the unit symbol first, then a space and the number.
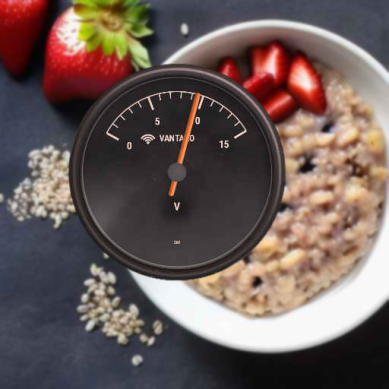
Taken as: V 9.5
